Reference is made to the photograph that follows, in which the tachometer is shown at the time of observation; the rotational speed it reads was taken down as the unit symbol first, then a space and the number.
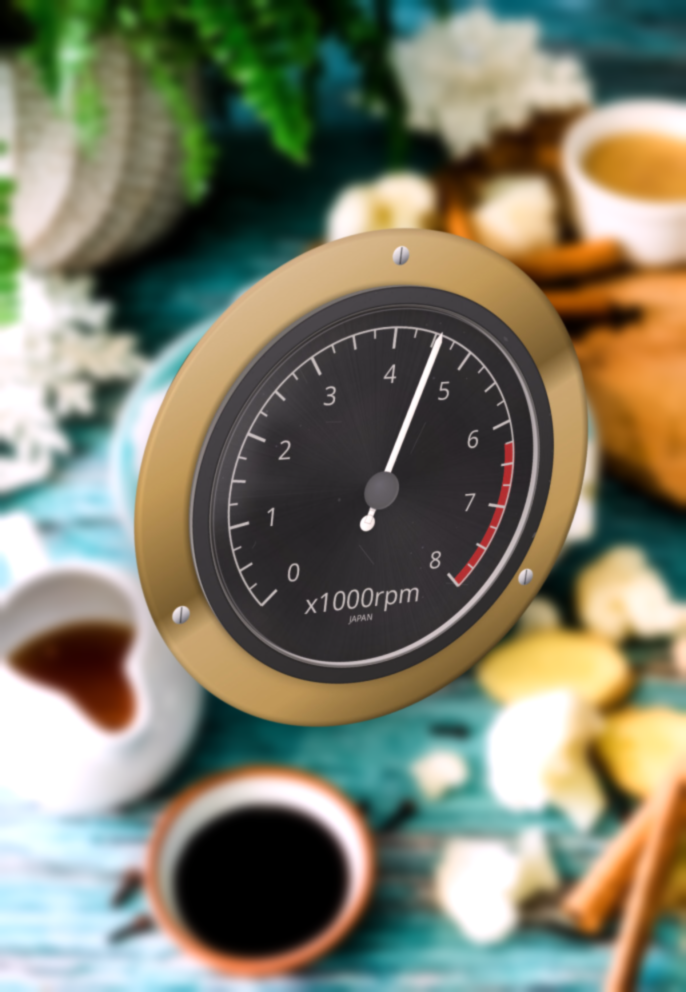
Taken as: rpm 4500
